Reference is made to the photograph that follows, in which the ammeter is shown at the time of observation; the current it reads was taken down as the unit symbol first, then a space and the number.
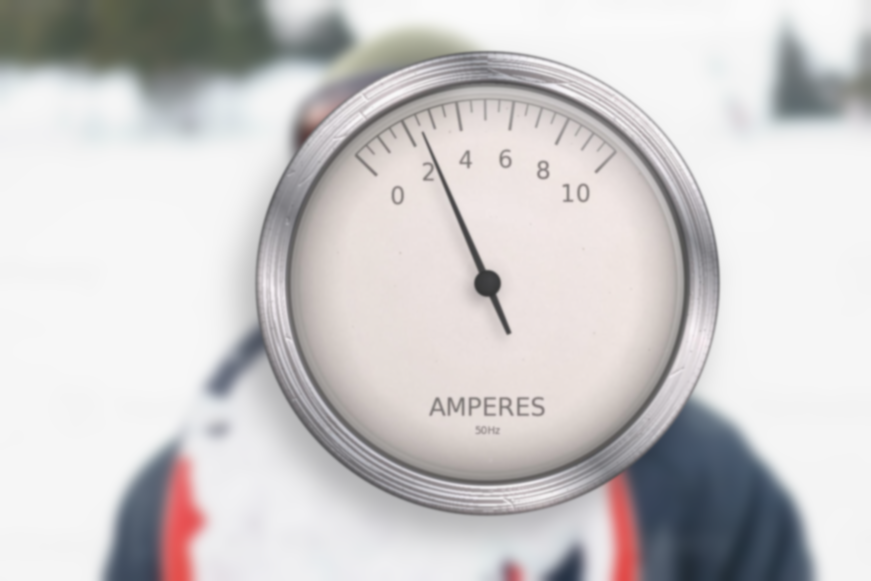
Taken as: A 2.5
